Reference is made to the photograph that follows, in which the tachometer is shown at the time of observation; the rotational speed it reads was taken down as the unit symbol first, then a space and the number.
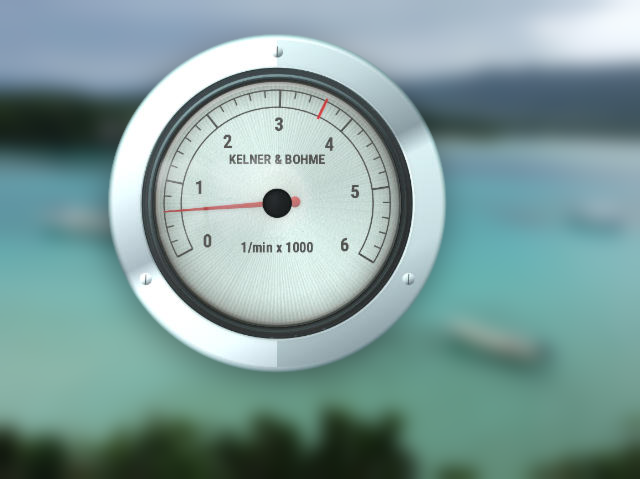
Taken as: rpm 600
